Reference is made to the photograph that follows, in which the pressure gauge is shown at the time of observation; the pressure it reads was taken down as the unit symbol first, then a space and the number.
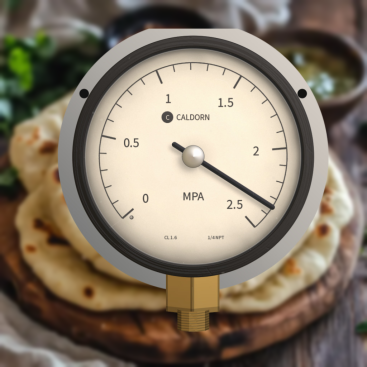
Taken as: MPa 2.35
